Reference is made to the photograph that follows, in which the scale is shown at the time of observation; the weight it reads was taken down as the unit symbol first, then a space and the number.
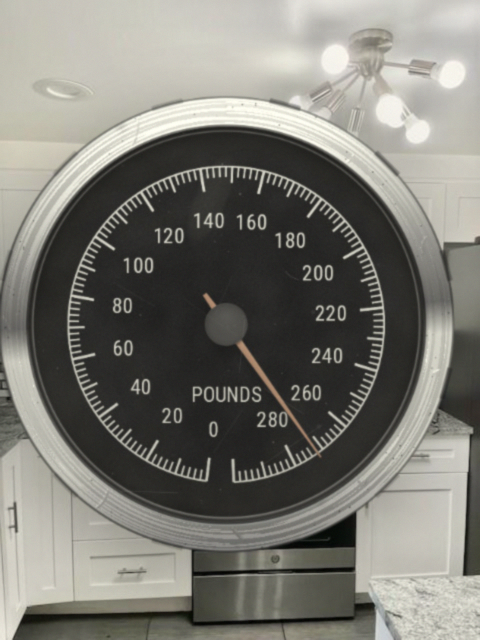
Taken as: lb 272
